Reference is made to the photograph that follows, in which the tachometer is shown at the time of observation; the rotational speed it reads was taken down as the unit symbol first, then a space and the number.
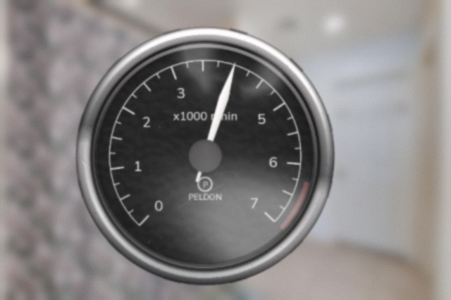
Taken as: rpm 4000
